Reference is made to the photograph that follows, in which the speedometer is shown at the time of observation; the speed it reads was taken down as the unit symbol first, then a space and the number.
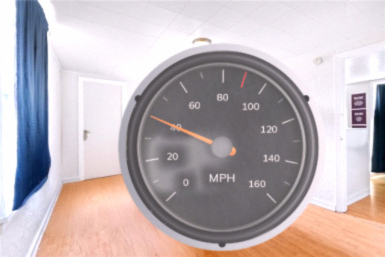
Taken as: mph 40
